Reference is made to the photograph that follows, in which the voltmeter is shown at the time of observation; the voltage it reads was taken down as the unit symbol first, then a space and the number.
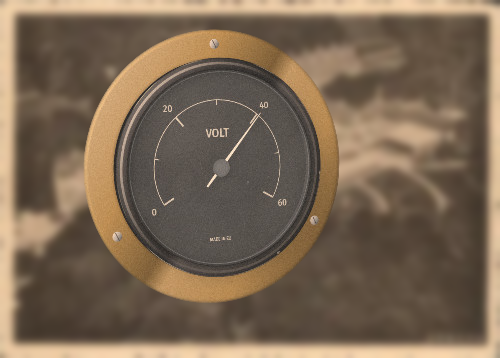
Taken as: V 40
